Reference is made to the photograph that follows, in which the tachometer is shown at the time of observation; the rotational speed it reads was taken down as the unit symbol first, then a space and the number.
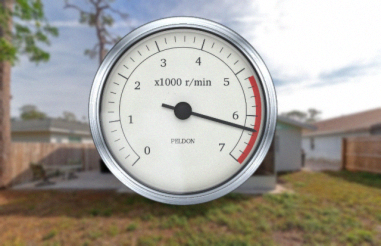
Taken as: rpm 6300
